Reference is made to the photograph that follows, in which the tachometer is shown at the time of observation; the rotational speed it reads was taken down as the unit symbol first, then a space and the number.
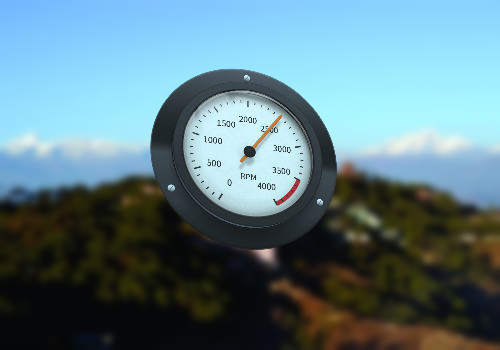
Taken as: rpm 2500
